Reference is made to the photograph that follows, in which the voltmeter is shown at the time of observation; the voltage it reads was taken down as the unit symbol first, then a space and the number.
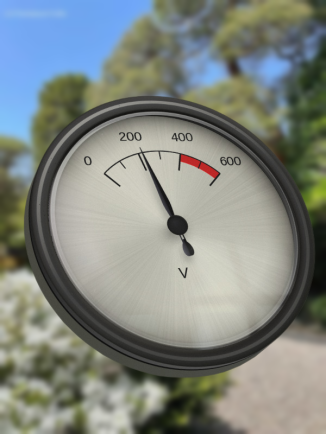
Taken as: V 200
